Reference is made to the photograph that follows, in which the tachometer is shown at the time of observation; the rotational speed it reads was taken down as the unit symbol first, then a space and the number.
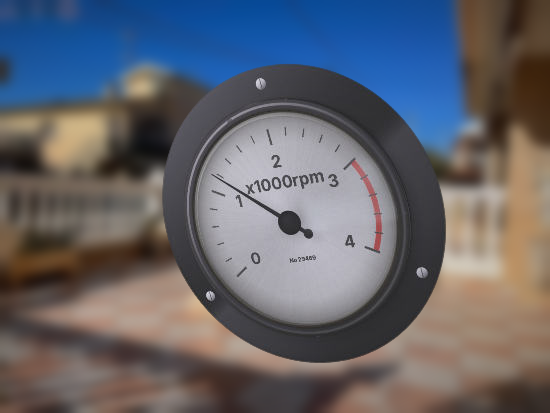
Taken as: rpm 1200
